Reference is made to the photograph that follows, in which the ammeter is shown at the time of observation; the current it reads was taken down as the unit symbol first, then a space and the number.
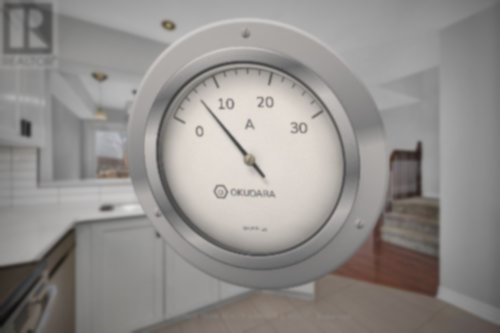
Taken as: A 6
